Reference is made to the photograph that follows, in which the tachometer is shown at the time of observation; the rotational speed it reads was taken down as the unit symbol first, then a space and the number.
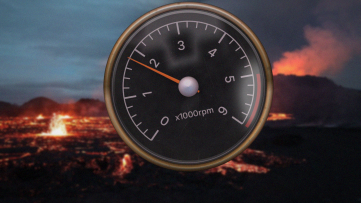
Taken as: rpm 1800
